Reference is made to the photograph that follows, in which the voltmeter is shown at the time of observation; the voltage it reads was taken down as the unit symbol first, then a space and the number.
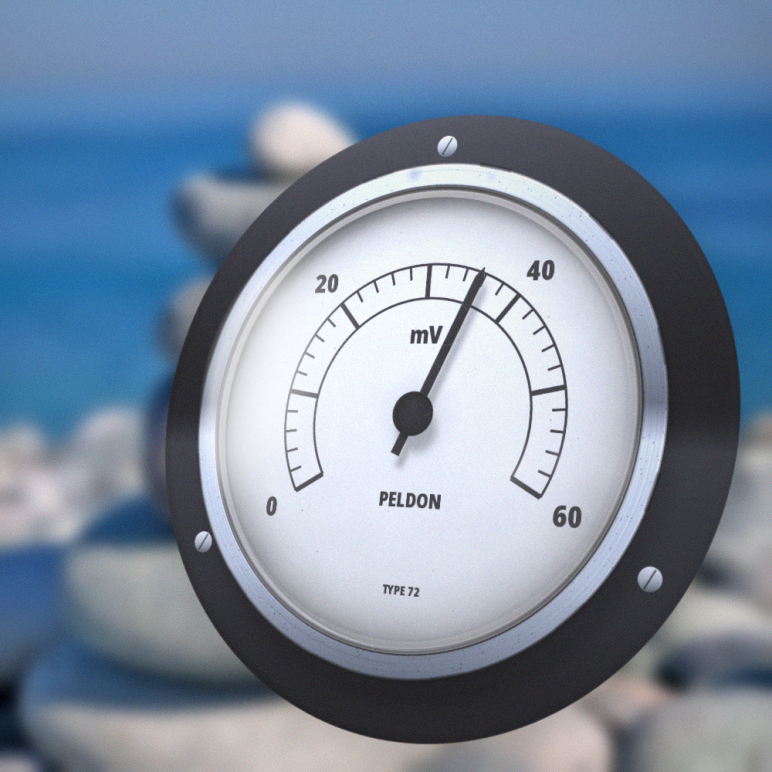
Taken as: mV 36
